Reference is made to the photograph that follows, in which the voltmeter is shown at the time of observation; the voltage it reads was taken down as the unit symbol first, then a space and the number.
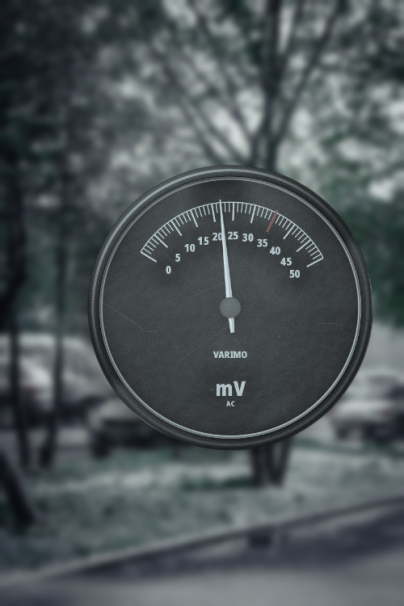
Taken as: mV 22
